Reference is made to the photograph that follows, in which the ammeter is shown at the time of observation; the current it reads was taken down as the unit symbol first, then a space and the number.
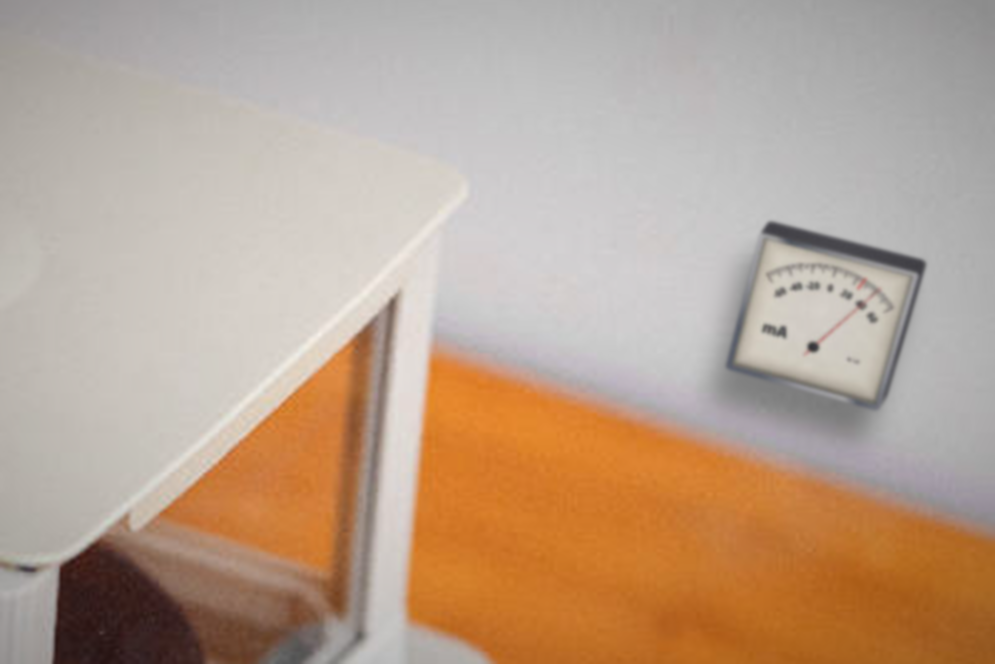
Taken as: mA 40
